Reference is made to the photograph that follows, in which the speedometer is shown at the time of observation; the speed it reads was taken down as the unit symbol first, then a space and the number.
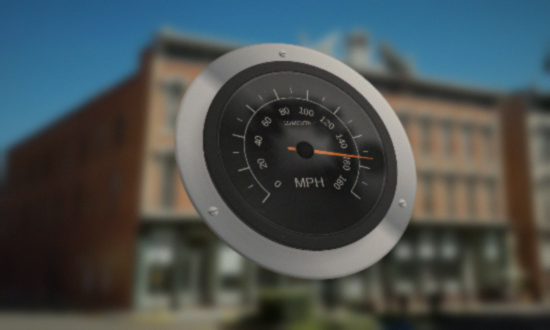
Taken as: mph 155
